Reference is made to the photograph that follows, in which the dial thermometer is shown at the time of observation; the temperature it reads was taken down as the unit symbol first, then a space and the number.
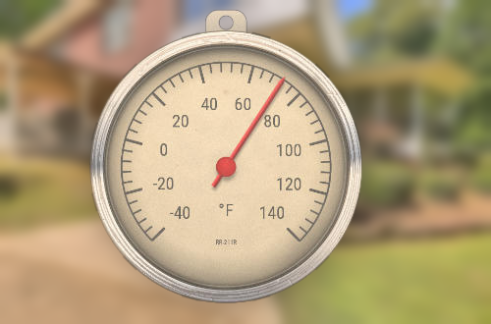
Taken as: °F 72
